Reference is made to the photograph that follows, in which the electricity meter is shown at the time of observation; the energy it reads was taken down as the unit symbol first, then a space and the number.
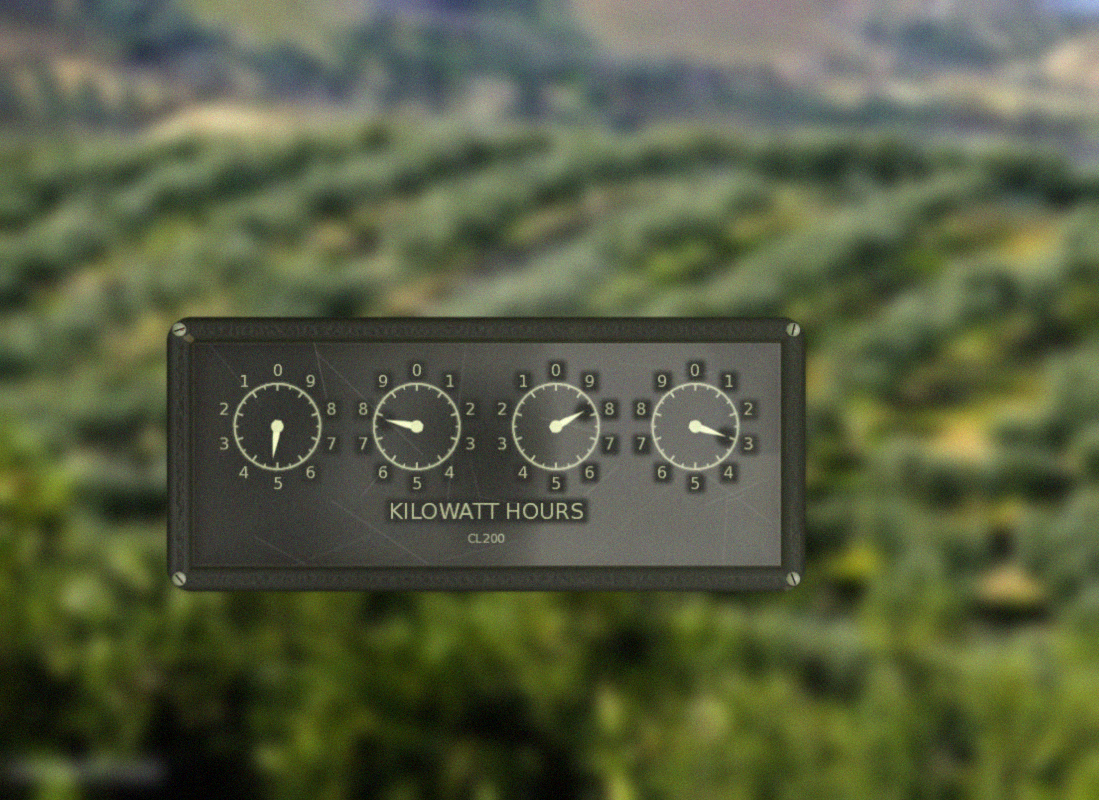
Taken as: kWh 4783
